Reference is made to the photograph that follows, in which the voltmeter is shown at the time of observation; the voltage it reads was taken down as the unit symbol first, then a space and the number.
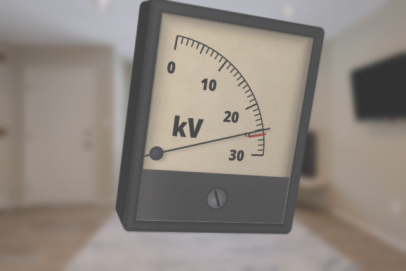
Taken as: kV 25
